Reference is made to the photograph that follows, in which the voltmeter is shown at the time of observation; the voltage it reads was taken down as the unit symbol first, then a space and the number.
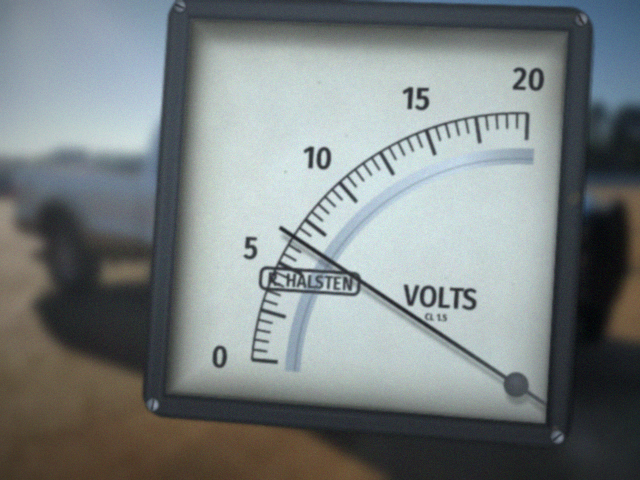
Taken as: V 6.5
